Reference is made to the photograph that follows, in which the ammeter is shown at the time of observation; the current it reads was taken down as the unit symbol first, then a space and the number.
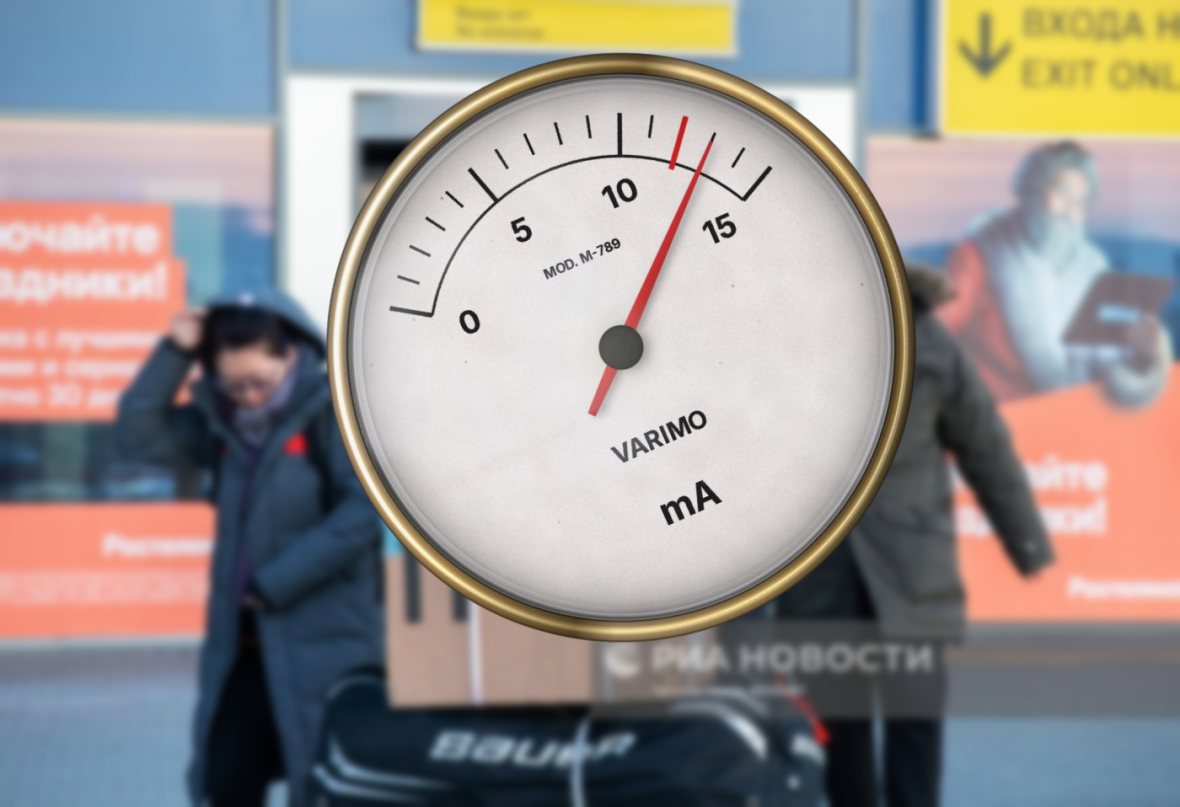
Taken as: mA 13
